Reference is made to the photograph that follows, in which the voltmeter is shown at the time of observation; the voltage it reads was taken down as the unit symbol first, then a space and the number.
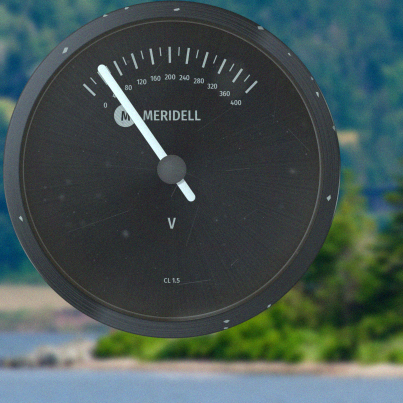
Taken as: V 50
